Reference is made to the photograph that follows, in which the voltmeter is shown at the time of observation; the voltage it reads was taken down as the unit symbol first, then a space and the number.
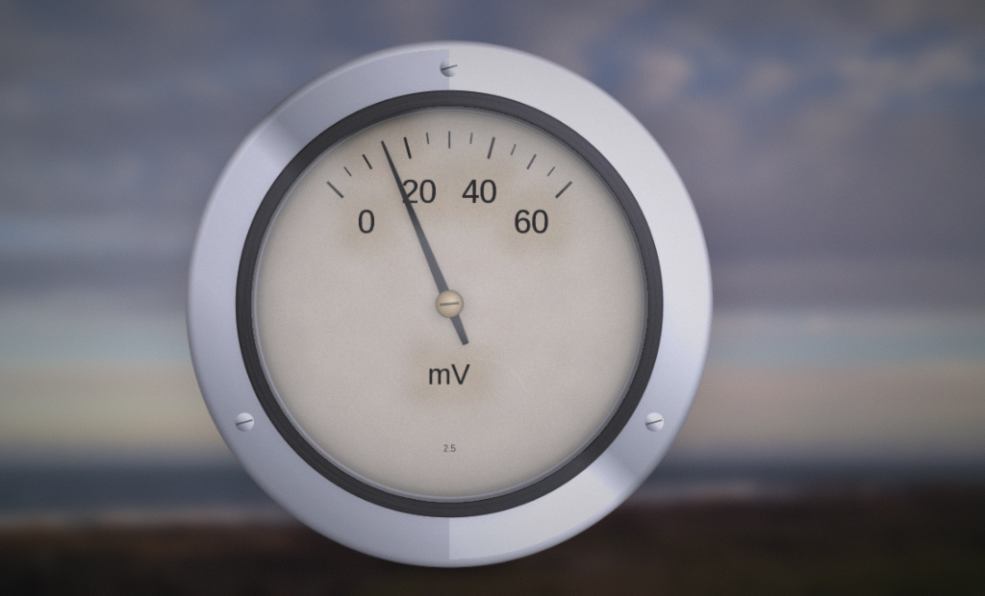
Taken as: mV 15
